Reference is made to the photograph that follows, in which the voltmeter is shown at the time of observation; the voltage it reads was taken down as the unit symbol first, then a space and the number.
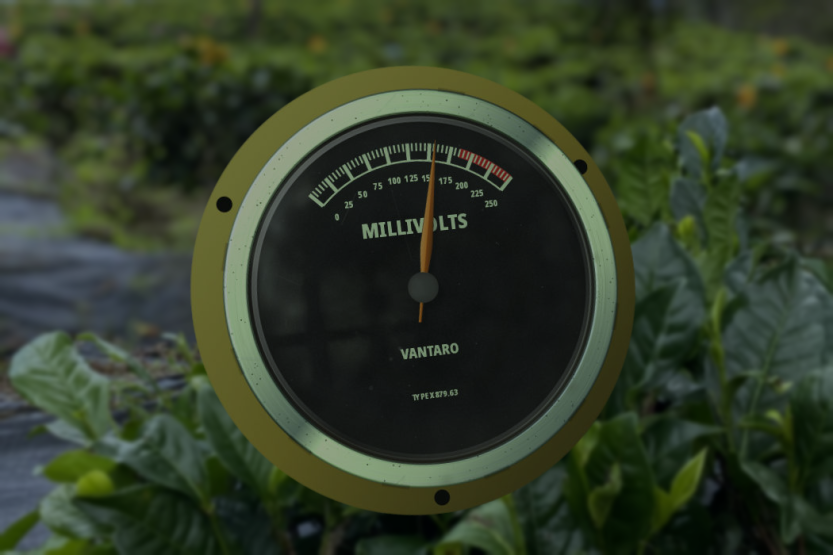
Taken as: mV 155
